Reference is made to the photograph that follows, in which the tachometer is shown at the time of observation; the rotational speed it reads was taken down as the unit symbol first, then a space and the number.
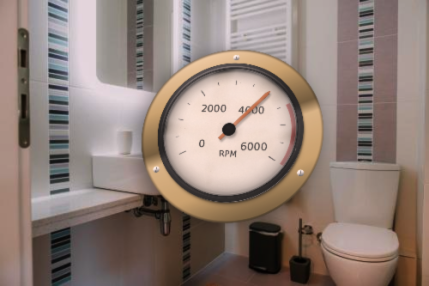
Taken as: rpm 4000
